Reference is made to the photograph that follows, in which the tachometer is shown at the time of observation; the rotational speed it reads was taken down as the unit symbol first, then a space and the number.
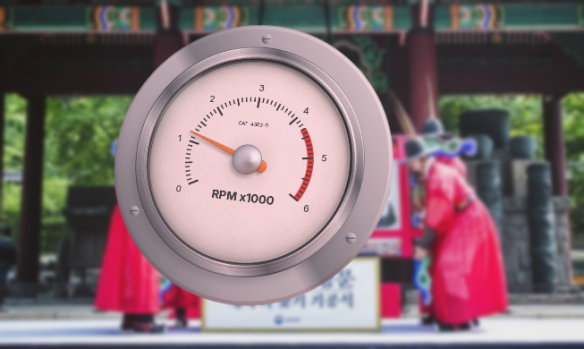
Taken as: rpm 1200
